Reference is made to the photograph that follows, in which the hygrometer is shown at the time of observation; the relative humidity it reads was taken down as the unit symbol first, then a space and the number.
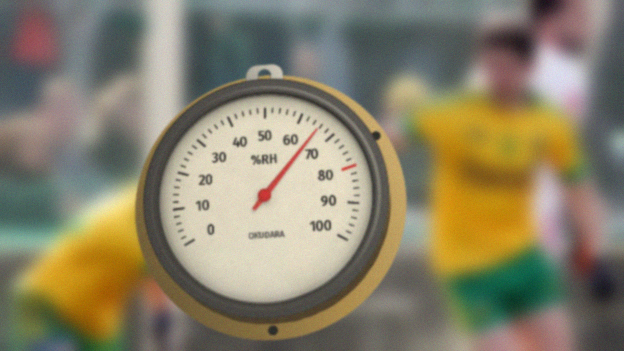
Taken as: % 66
